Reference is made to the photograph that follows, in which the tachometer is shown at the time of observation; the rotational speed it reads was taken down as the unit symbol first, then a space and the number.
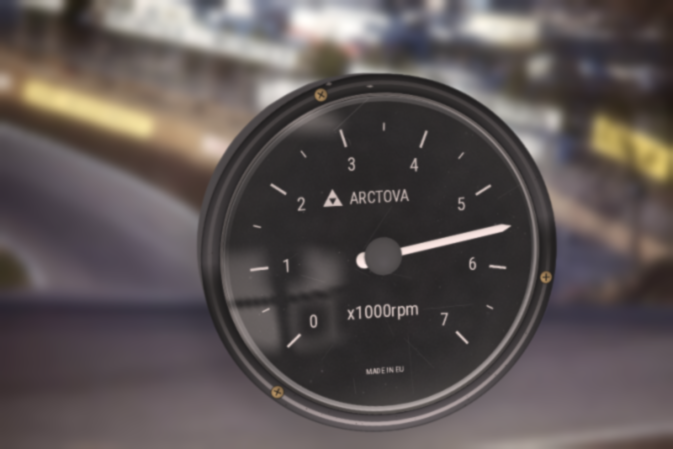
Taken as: rpm 5500
